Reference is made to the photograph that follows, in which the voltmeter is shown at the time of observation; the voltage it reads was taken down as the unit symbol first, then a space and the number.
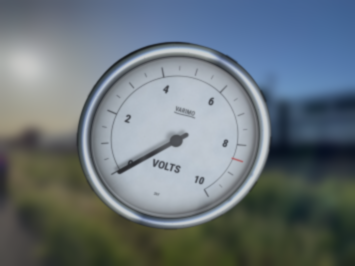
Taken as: V 0
